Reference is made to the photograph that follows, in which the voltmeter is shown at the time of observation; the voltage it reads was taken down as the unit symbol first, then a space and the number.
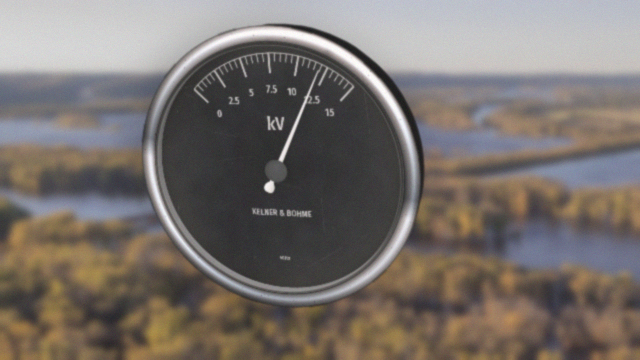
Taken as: kV 12
